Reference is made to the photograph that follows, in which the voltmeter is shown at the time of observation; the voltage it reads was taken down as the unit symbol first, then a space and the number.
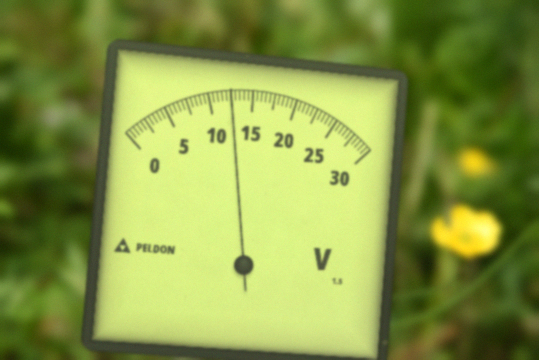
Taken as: V 12.5
